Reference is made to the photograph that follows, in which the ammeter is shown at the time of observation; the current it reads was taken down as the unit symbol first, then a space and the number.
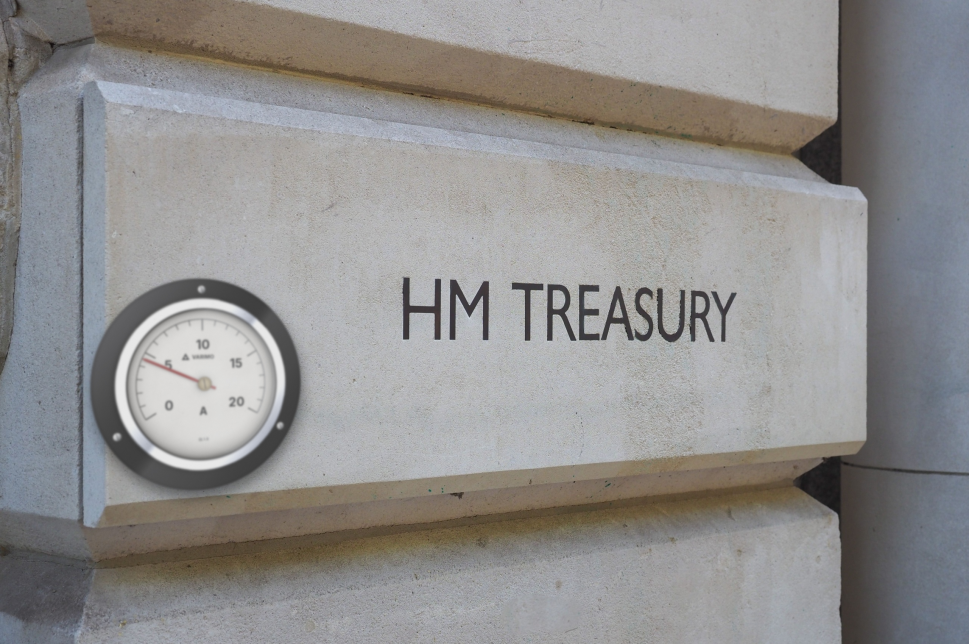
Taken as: A 4.5
